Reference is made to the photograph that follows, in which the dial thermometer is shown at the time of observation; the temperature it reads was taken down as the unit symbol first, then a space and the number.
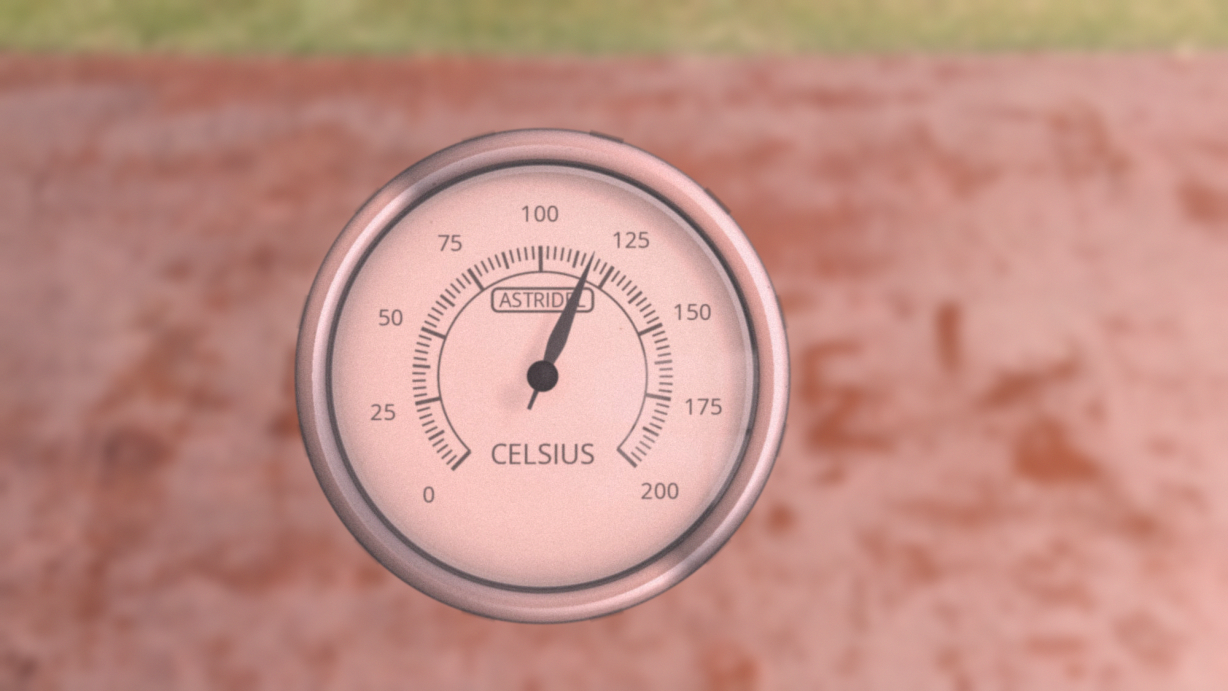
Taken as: °C 117.5
